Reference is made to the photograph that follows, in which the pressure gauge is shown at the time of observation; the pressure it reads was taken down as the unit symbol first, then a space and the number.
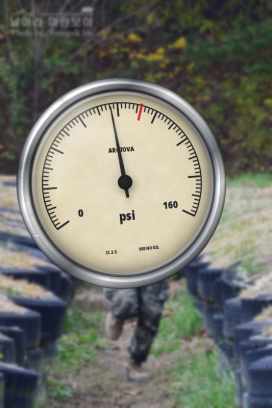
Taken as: psi 76
